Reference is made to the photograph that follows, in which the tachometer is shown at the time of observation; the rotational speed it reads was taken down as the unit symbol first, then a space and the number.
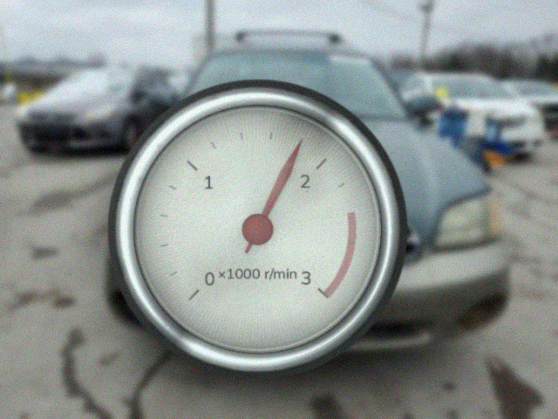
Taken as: rpm 1800
